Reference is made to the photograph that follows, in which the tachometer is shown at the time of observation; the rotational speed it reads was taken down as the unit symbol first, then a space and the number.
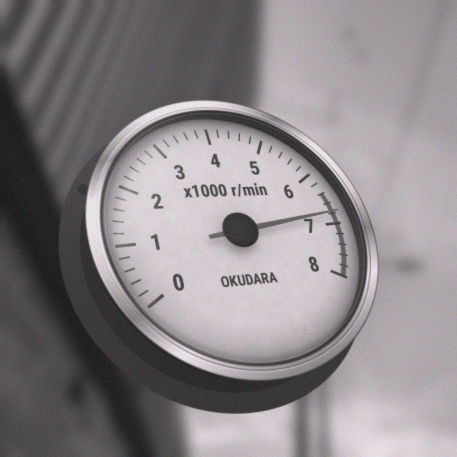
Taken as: rpm 6800
